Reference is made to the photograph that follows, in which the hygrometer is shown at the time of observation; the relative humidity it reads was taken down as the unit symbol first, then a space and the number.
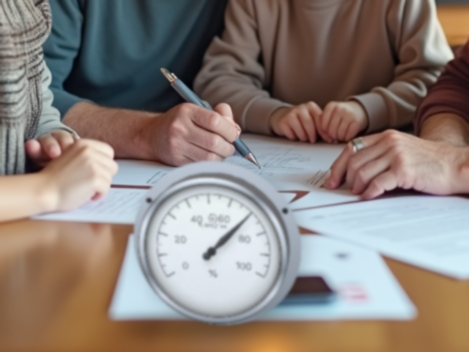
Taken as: % 70
